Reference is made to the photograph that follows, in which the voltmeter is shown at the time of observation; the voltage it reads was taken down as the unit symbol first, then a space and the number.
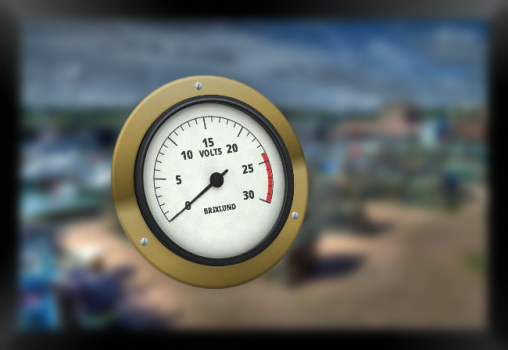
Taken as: V 0
